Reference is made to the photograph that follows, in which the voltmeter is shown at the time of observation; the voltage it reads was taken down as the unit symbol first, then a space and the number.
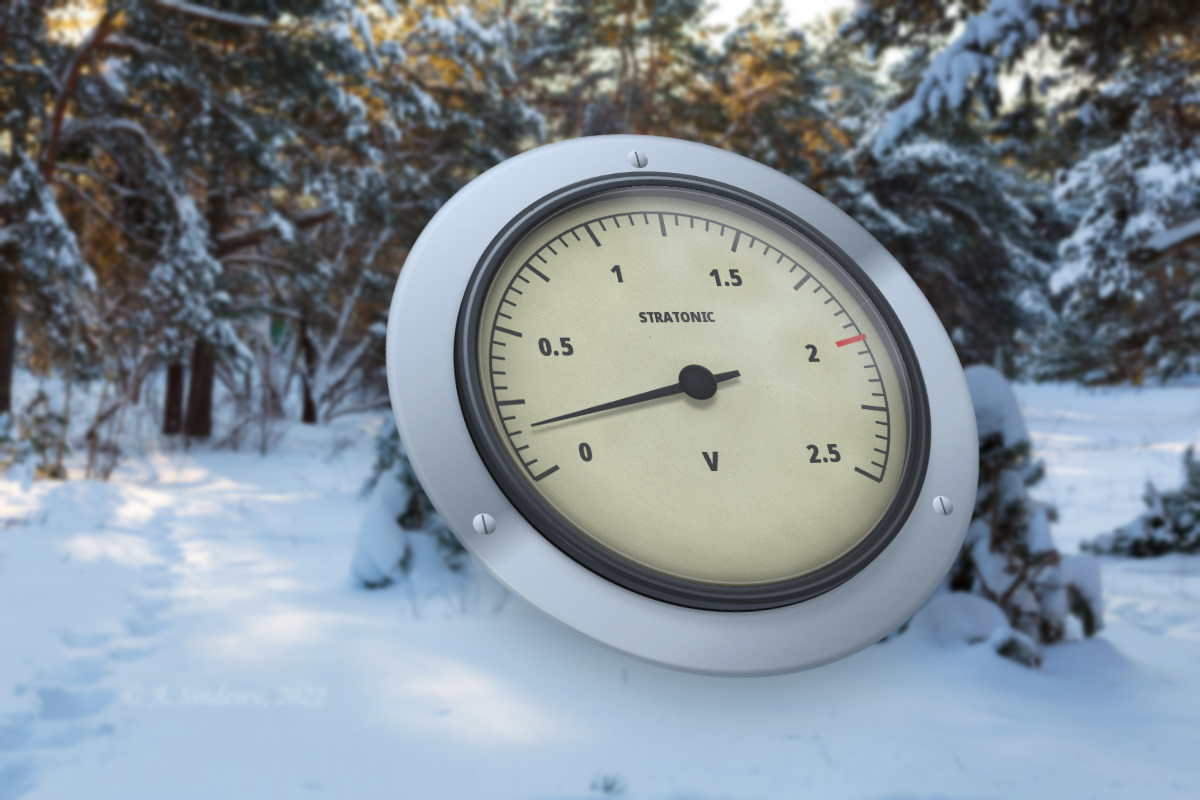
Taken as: V 0.15
